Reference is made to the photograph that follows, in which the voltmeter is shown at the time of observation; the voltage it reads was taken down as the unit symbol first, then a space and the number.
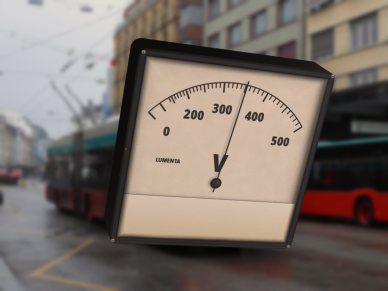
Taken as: V 350
